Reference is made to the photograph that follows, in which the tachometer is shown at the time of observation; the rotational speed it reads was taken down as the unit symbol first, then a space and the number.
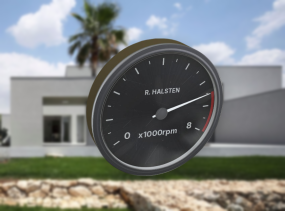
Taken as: rpm 6500
